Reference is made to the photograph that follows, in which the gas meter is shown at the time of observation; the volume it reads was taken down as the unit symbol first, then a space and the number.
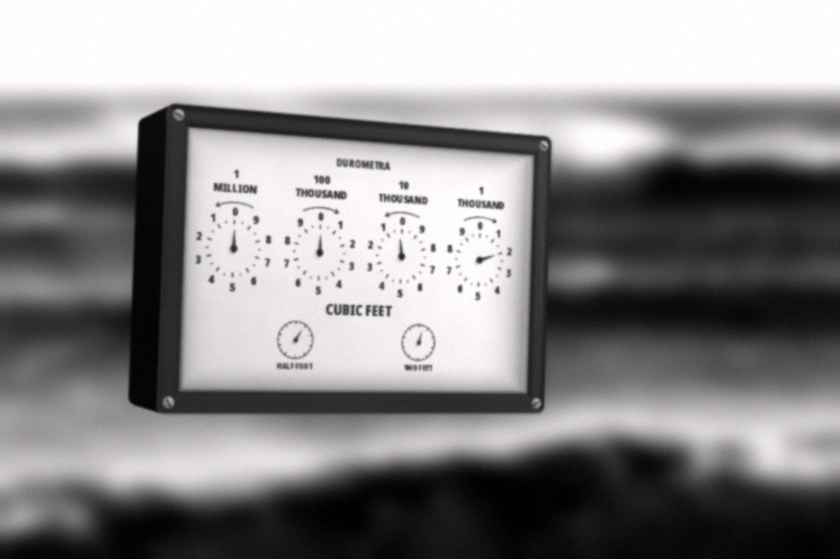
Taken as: ft³ 200
